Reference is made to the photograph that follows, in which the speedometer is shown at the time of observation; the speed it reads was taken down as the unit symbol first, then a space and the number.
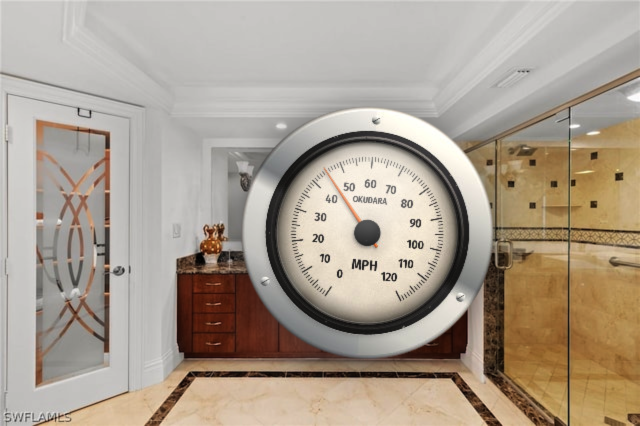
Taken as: mph 45
